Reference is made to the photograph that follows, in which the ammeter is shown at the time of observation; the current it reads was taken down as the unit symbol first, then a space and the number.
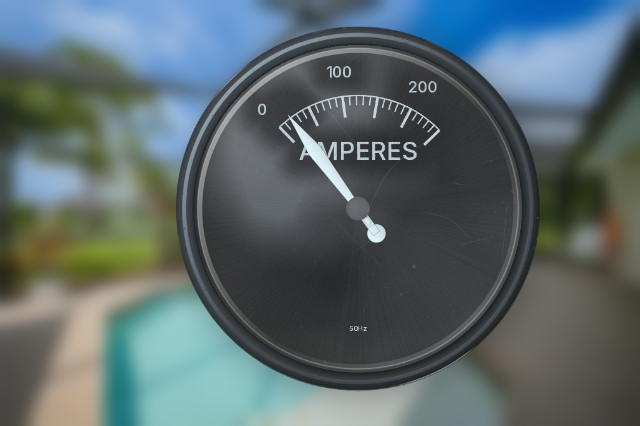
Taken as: A 20
